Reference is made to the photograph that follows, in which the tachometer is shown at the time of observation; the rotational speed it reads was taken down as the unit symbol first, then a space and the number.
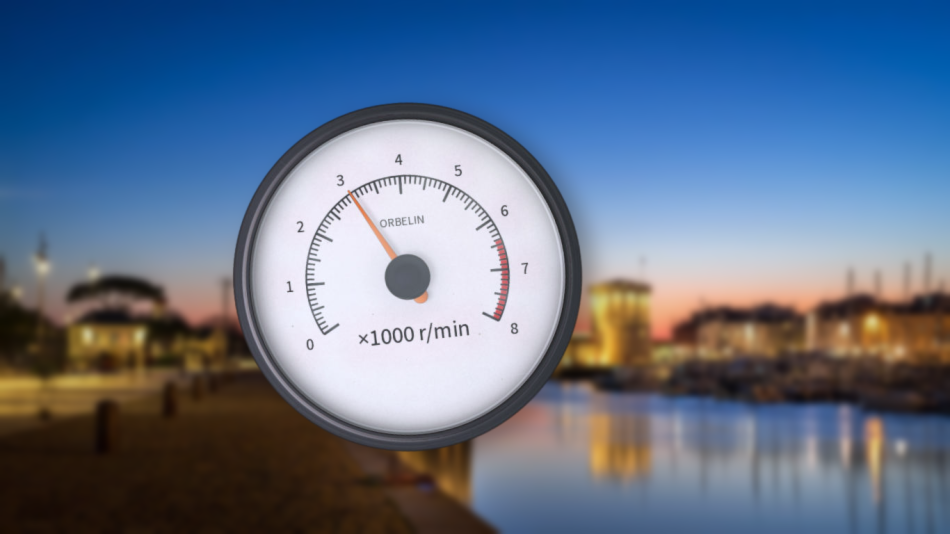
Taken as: rpm 3000
